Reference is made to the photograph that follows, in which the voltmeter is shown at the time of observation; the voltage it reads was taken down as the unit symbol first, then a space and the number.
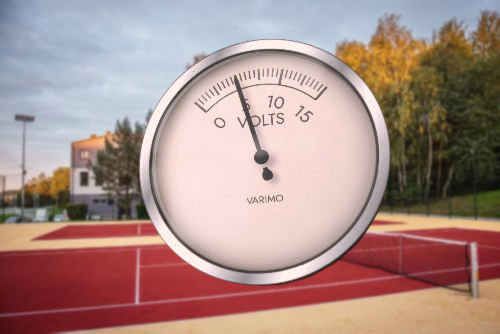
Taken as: V 5
